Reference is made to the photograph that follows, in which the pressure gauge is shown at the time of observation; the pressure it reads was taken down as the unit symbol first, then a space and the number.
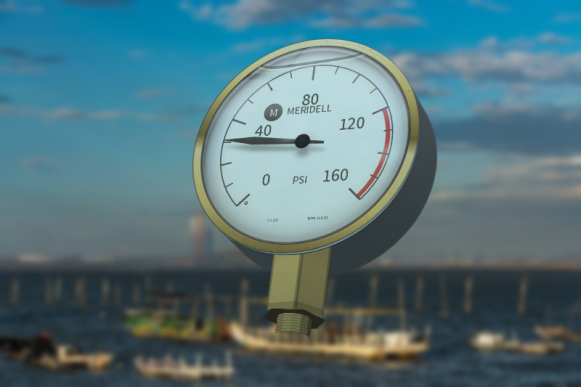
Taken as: psi 30
